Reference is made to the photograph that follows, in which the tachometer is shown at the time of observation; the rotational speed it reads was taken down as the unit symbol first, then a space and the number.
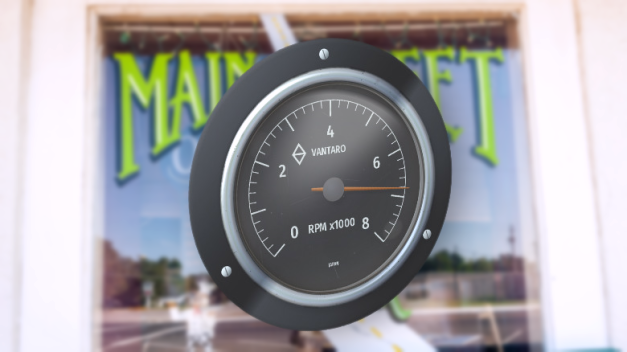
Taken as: rpm 6800
